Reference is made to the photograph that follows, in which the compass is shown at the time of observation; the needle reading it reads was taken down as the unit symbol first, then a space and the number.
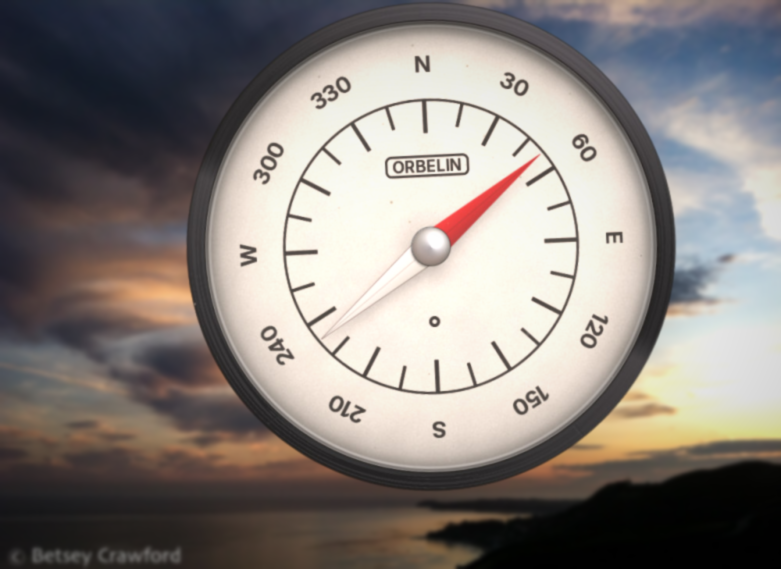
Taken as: ° 52.5
